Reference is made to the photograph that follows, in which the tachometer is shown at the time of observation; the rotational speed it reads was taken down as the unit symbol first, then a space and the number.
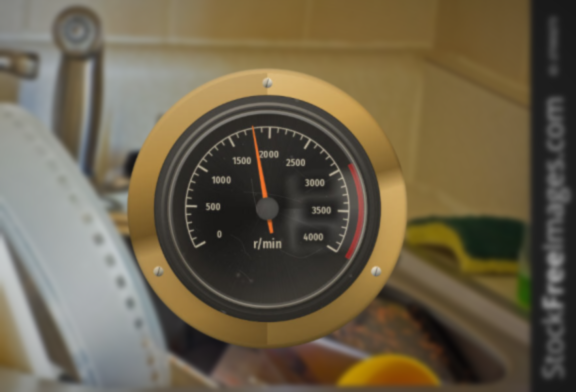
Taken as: rpm 1800
